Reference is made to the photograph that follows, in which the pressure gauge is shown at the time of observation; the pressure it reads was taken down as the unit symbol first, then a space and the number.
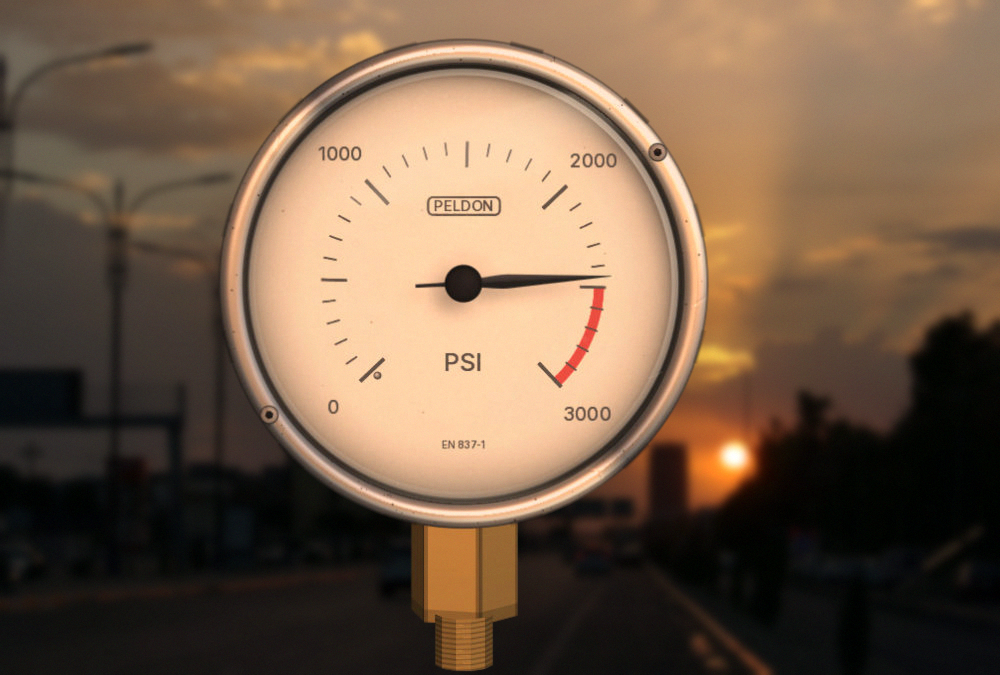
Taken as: psi 2450
